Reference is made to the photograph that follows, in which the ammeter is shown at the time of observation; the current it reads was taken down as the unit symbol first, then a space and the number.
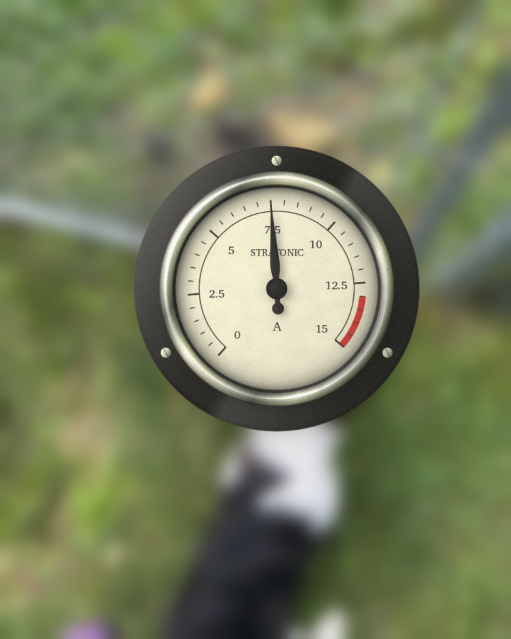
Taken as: A 7.5
